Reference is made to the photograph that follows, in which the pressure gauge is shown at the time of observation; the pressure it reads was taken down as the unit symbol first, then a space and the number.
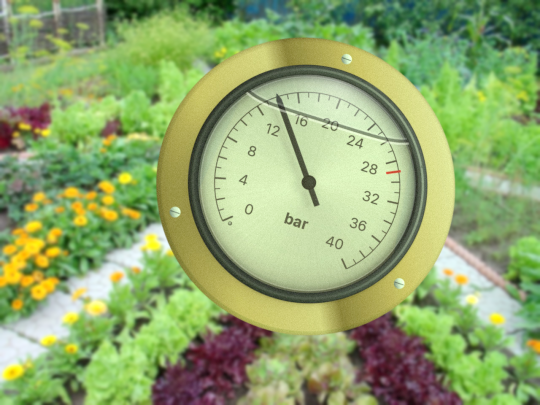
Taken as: bar 14
